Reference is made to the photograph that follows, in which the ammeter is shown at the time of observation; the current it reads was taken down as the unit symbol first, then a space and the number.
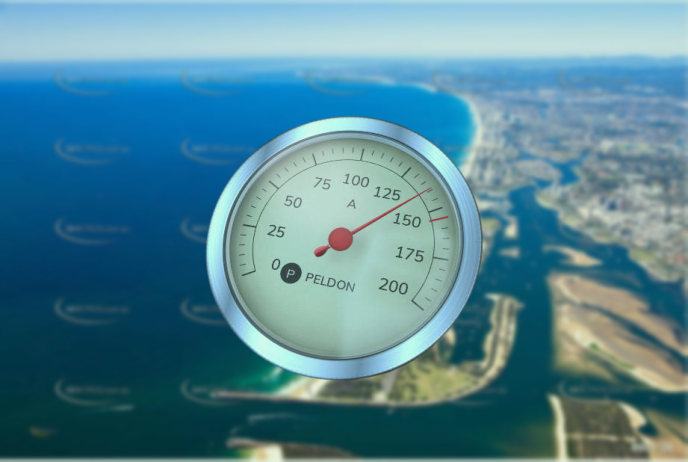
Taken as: A 140
